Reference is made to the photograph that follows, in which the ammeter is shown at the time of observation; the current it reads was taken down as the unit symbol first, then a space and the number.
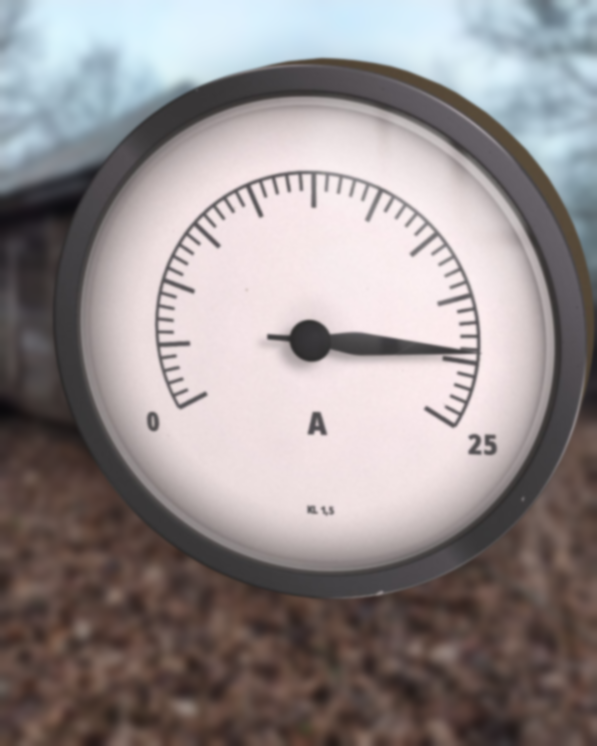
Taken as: A 22
